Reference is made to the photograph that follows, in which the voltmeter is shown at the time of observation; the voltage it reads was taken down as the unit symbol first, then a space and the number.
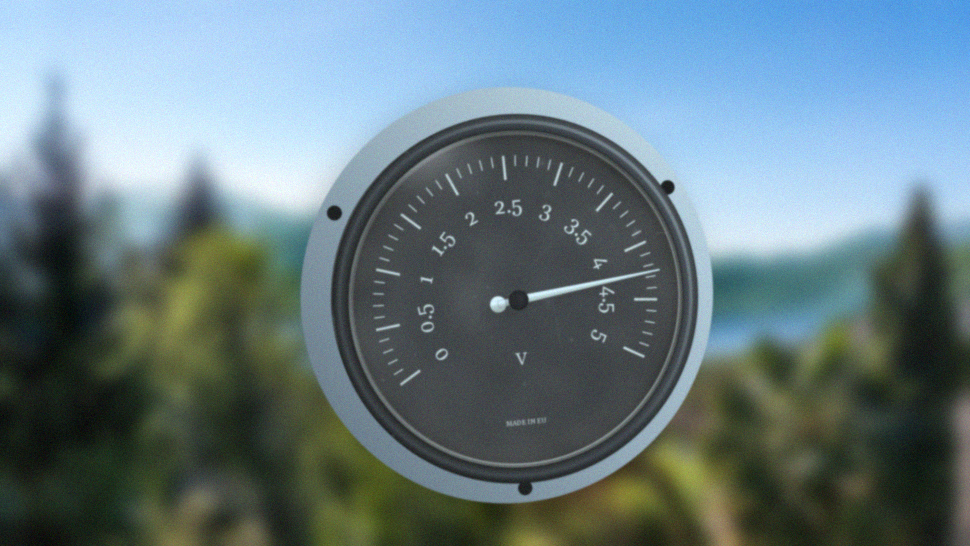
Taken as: V 4.25
